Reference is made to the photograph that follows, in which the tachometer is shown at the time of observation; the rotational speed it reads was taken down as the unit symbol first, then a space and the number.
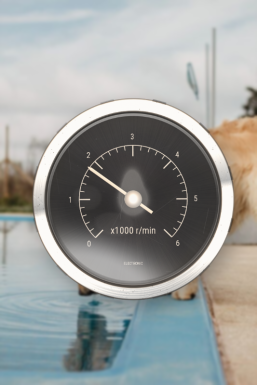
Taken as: rpm 1800
